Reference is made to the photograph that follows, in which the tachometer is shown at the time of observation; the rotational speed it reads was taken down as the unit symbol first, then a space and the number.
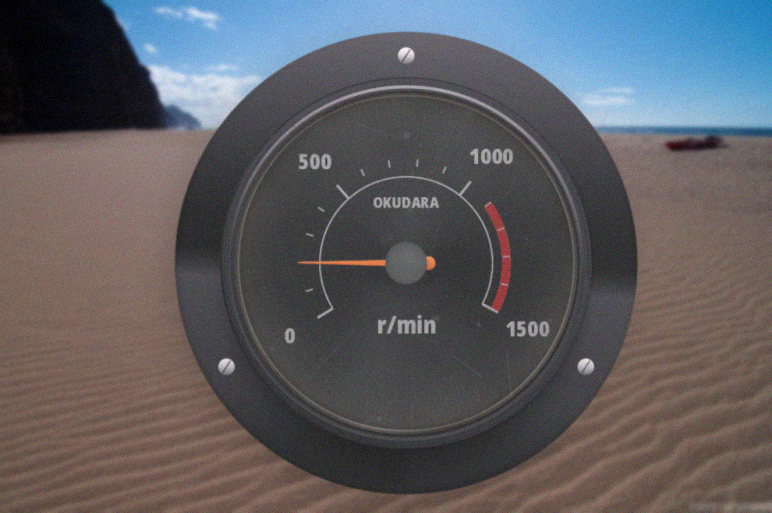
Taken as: rpm 200
